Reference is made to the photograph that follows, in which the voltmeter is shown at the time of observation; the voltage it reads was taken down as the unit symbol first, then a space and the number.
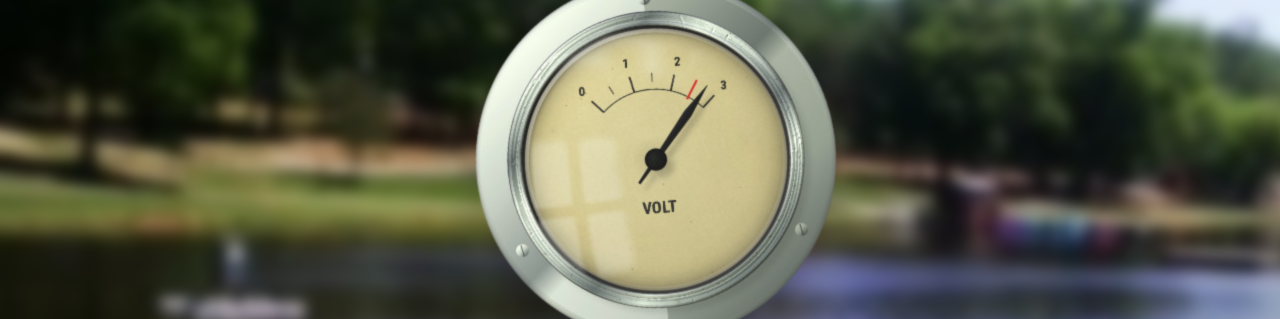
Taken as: V 2.75
